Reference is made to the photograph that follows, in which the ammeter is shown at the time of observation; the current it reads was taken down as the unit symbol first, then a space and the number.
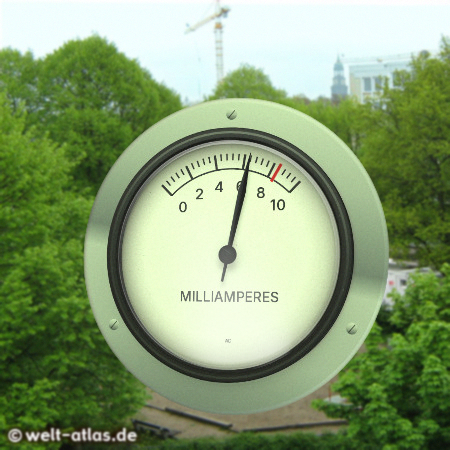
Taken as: mA 6.4
